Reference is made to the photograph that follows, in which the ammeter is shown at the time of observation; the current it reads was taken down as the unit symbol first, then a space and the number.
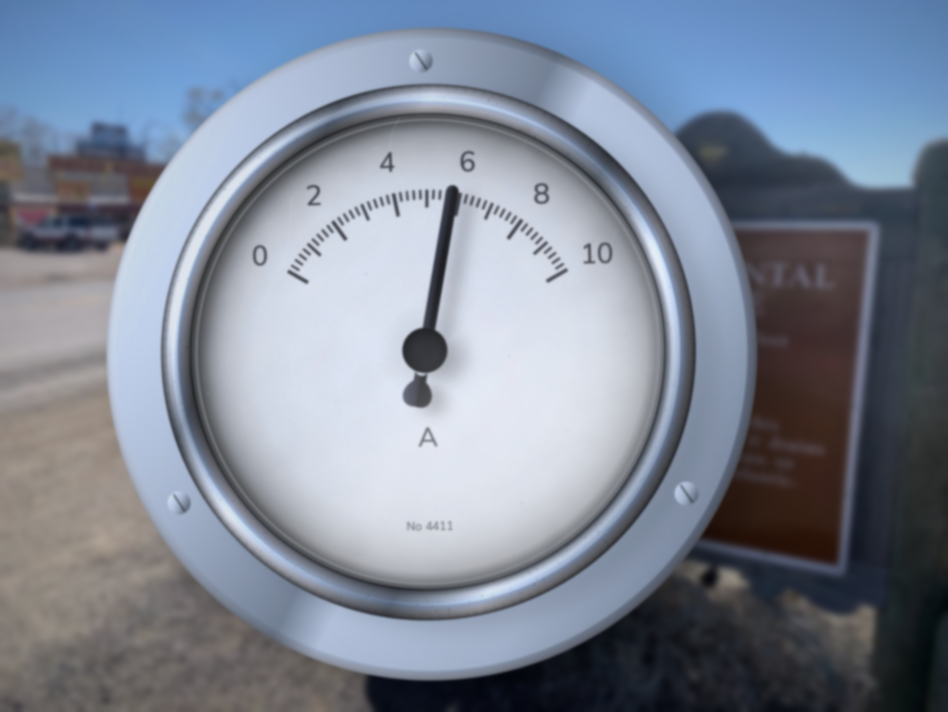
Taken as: A 5.8
